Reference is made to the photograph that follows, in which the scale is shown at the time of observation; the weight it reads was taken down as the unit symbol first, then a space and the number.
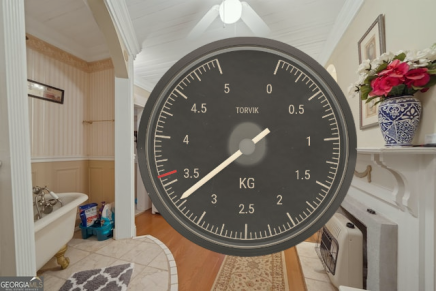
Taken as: kg 3.3
